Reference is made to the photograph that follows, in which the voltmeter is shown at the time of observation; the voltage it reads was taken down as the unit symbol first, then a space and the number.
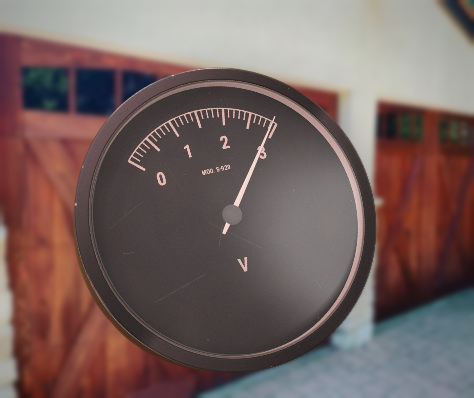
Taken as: V 2.9
